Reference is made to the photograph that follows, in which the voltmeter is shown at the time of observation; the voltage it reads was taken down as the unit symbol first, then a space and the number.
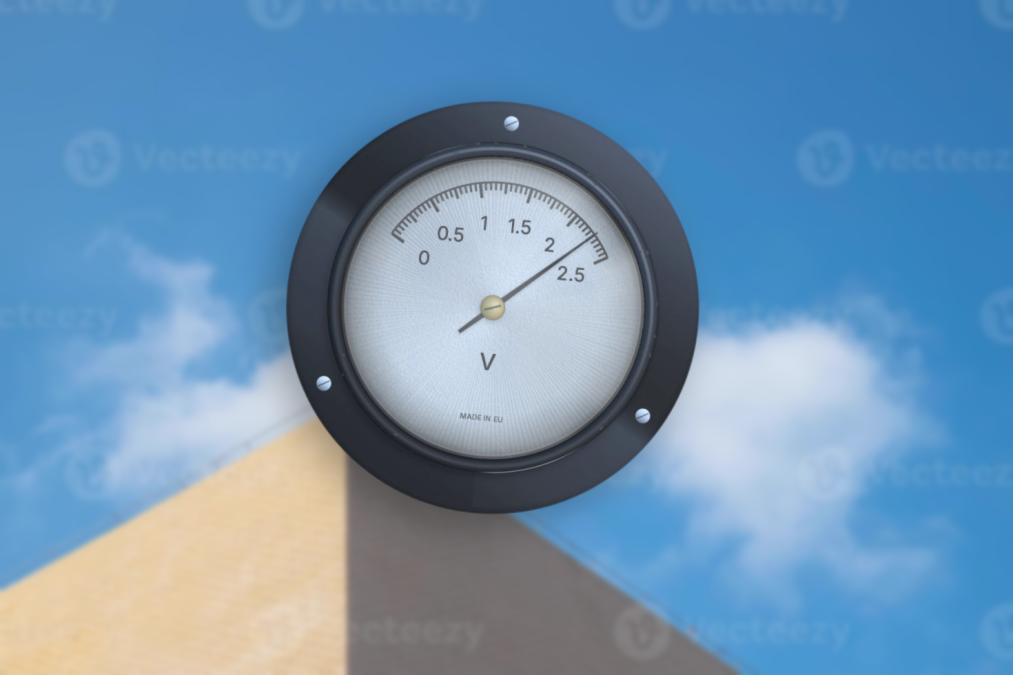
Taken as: V 2.25
